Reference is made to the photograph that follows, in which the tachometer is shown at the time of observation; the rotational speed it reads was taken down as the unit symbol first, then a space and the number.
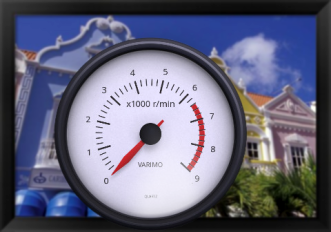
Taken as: rpm 0
